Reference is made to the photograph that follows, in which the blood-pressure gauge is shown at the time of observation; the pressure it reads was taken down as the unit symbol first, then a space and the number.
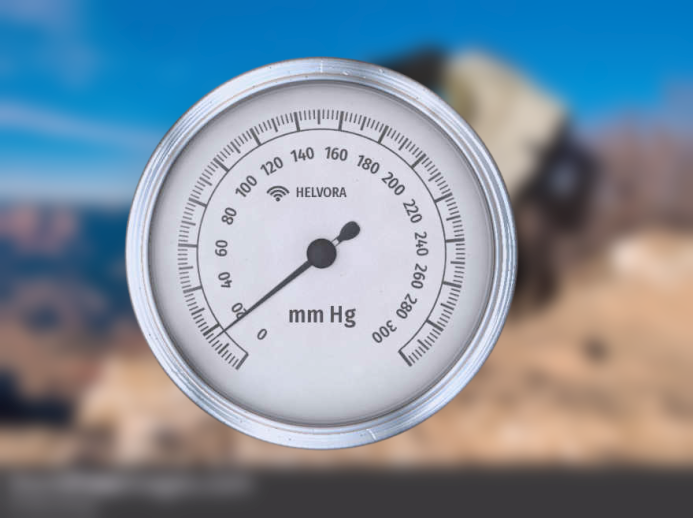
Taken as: mmHg 16
